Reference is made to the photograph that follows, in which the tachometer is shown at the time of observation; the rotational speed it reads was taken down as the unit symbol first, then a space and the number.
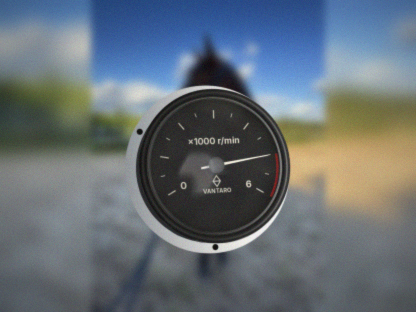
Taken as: rpm 5000
